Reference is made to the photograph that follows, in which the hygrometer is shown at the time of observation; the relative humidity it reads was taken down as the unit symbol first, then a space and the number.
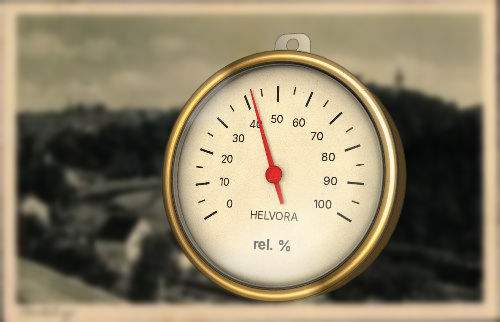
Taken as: % 42.5
